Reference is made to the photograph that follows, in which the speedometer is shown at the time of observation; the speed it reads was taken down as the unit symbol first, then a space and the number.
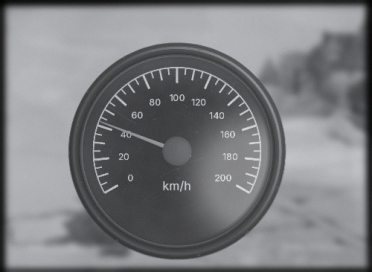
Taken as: km/h 42.5
